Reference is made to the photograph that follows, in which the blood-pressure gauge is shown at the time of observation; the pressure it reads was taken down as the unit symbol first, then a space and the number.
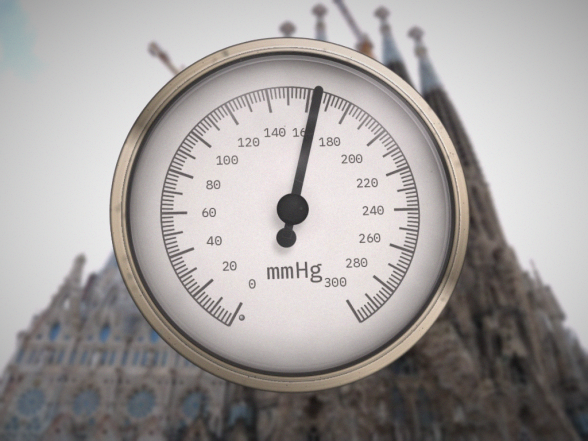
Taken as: mmHg 164
